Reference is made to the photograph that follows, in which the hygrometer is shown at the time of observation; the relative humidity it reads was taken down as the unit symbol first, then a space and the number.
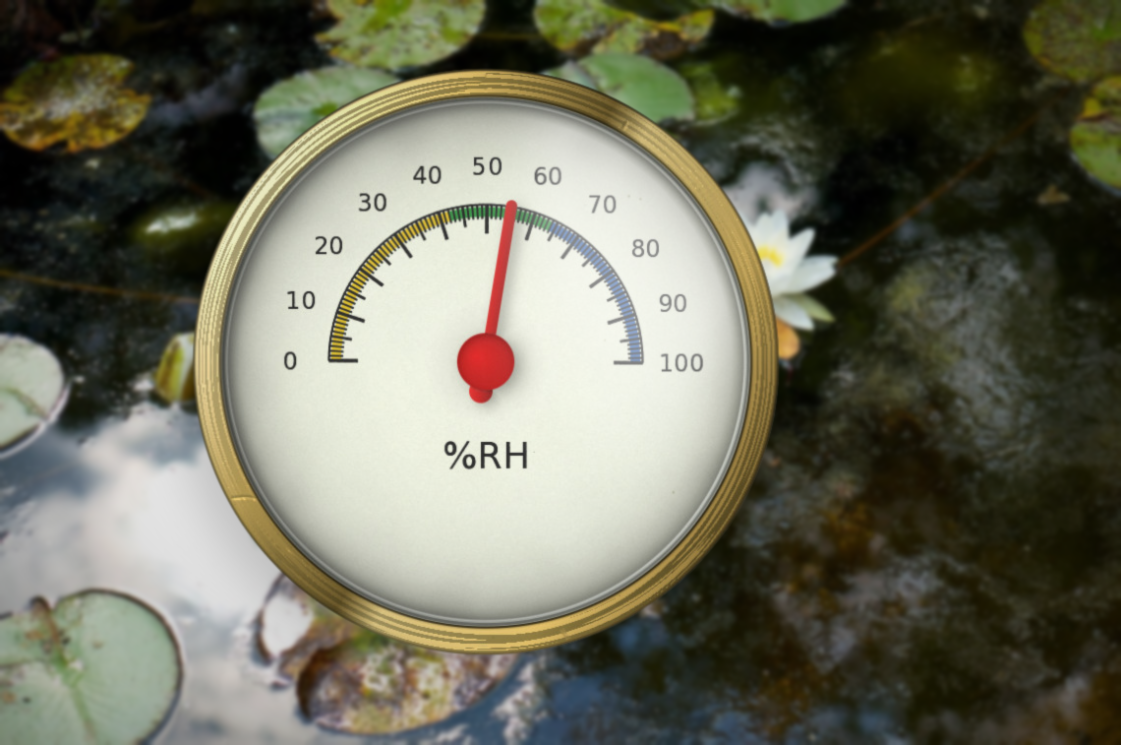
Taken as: % 55
